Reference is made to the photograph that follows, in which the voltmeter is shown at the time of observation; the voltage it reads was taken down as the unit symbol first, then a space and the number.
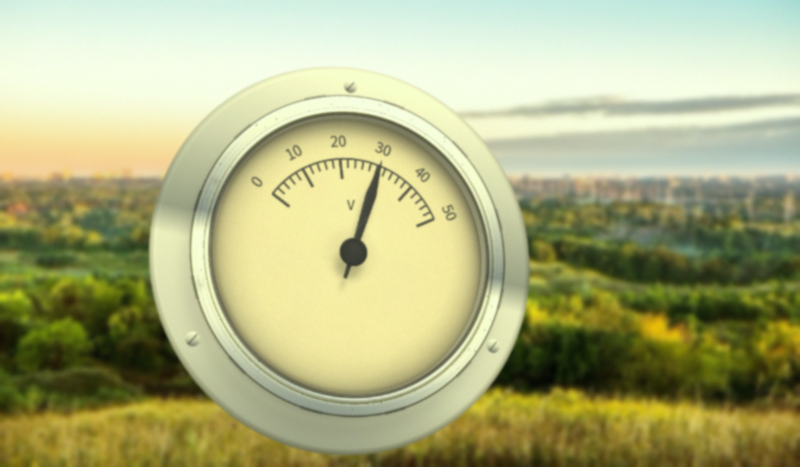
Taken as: V 30
